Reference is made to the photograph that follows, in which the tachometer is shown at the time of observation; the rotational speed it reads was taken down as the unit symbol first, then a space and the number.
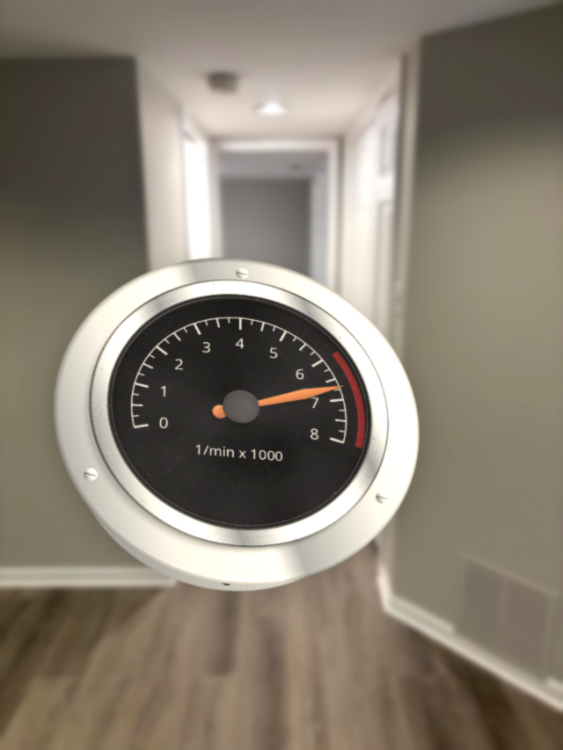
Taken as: rpm 6750
